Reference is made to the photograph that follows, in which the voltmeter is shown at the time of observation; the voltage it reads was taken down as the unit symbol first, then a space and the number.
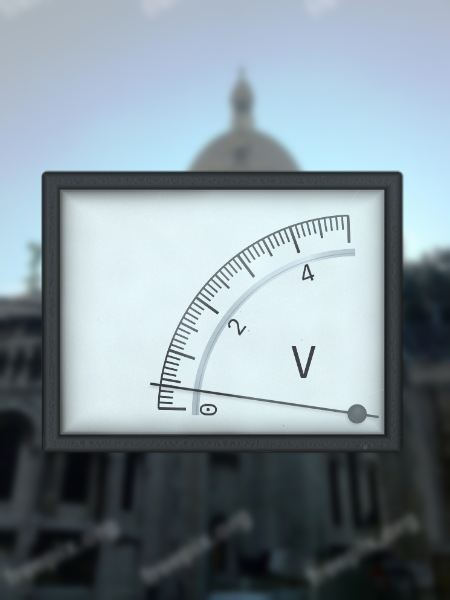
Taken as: V 0.4
